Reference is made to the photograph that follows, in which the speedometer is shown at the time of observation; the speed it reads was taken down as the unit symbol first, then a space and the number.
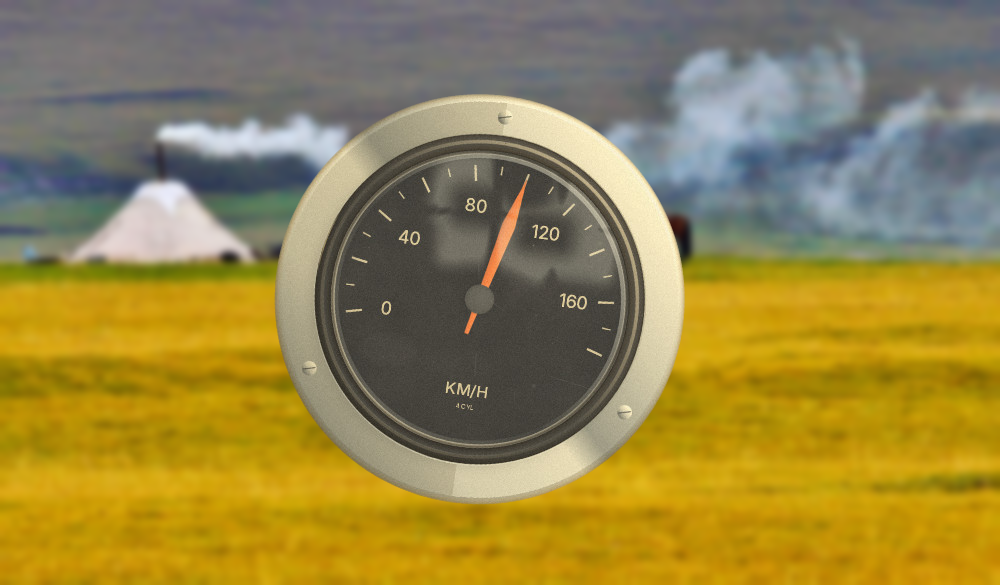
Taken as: km/h 100
